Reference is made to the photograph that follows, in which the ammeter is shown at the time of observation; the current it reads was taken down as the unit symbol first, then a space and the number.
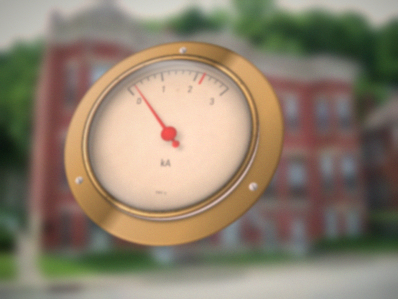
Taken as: kA 0.2
